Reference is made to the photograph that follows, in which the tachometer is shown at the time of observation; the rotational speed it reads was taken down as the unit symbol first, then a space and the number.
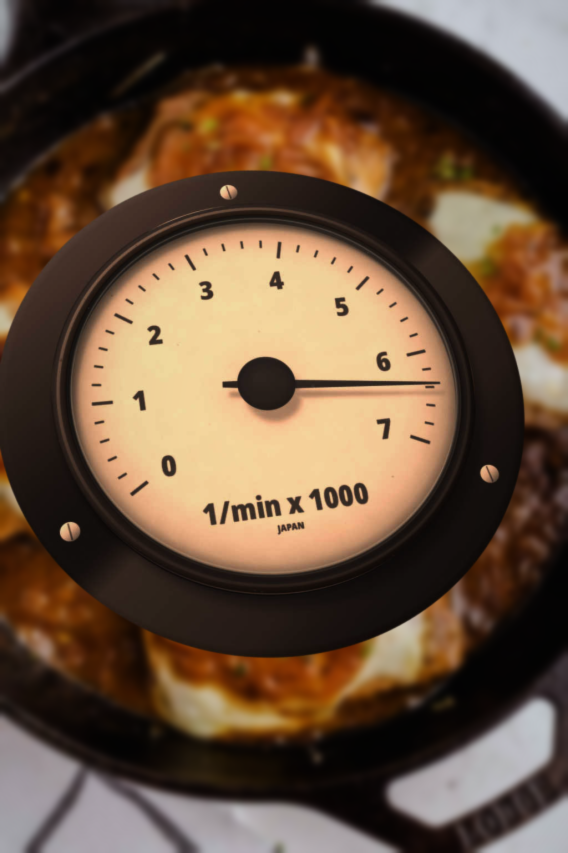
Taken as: rpm 6400
